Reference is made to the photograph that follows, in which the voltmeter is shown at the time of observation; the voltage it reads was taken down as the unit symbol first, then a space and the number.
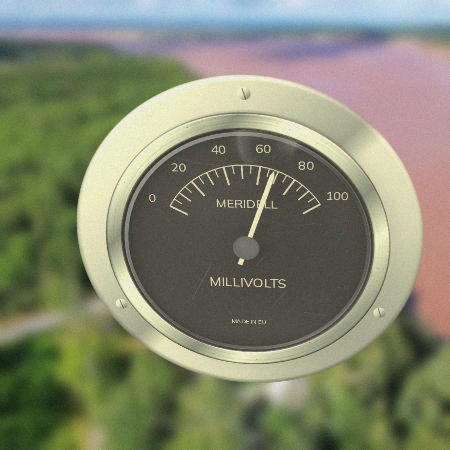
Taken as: mV 67.5
